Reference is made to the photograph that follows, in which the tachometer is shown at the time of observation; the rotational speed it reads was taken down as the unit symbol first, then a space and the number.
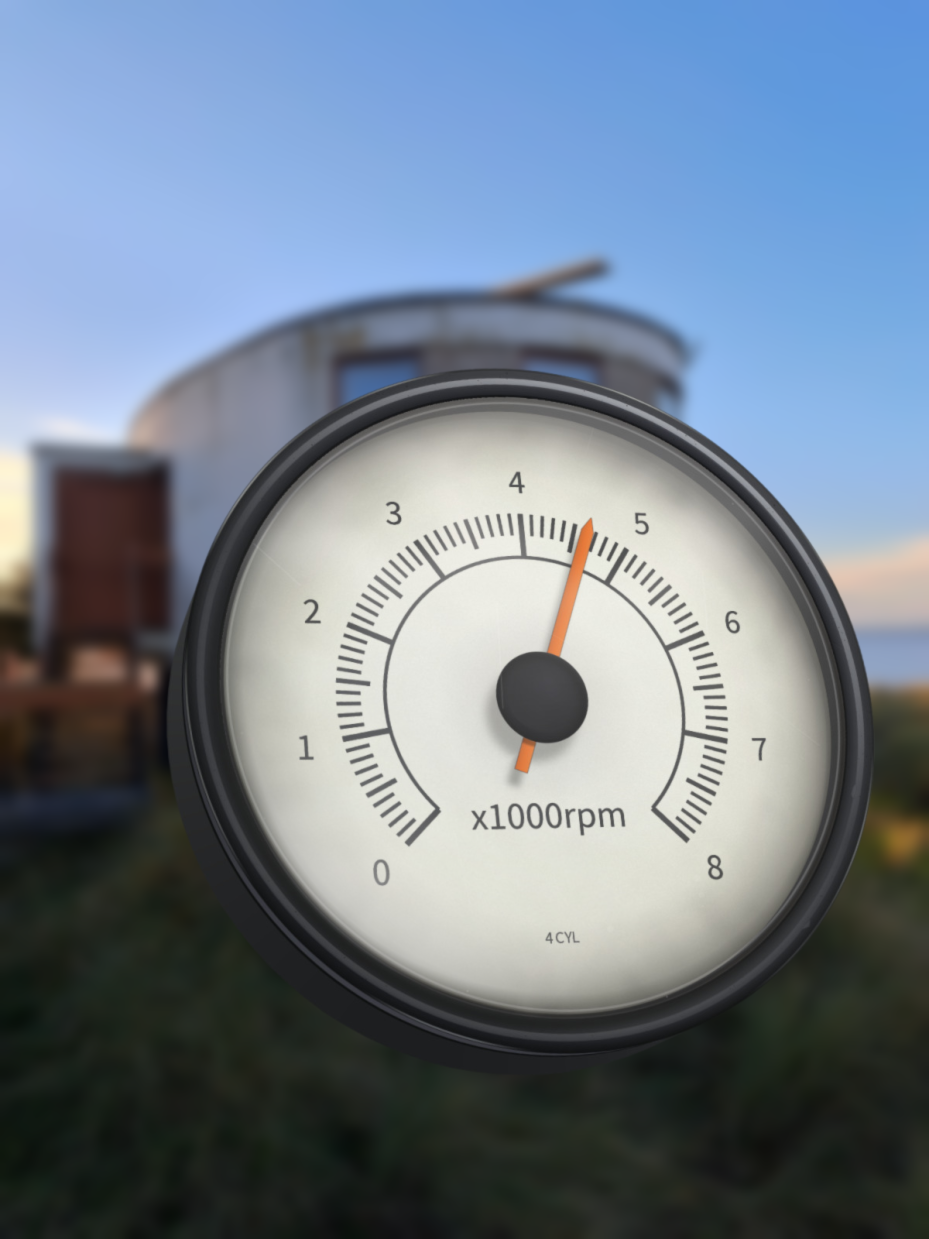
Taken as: rpm 4600
